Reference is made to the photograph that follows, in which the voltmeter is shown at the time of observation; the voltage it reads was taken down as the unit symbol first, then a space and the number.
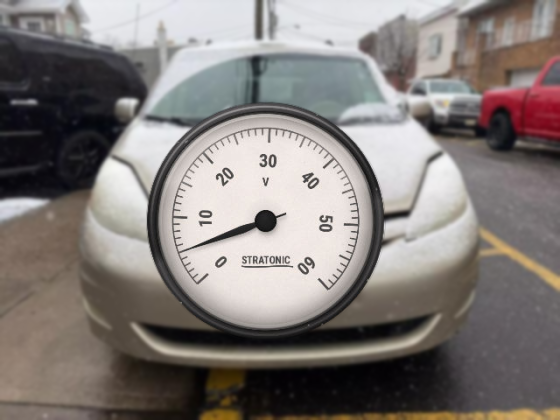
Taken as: V 5
